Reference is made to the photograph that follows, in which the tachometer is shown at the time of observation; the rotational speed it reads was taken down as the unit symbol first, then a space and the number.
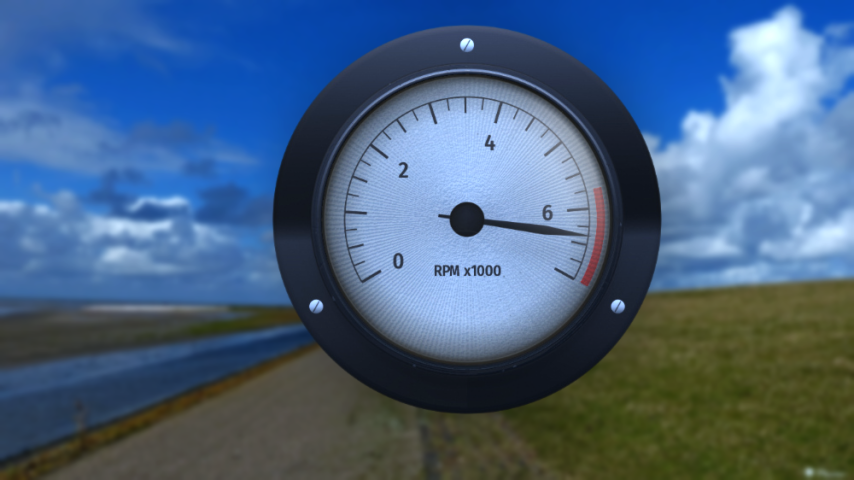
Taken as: rpm 6375
